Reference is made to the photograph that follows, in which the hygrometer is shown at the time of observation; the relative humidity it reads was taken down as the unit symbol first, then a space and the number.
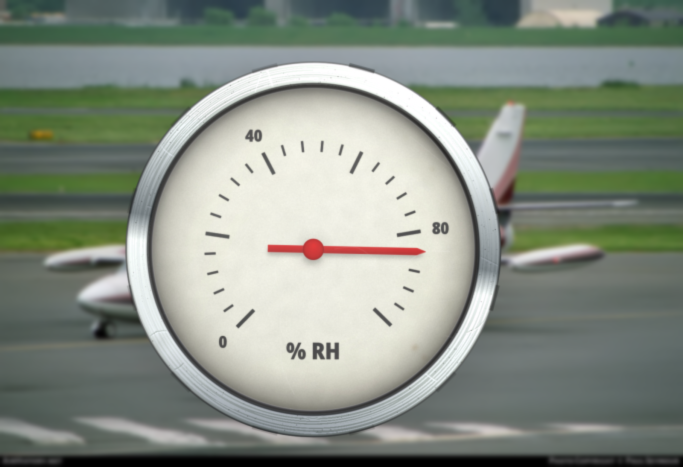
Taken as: % 84
